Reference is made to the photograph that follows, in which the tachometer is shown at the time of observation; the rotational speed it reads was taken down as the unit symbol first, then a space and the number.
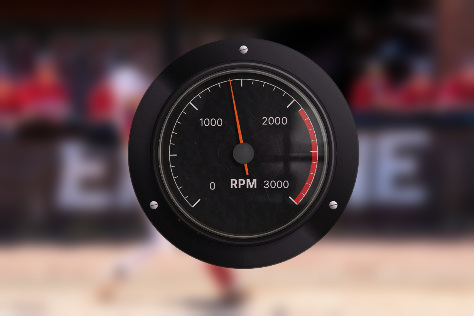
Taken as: rpm 1400
